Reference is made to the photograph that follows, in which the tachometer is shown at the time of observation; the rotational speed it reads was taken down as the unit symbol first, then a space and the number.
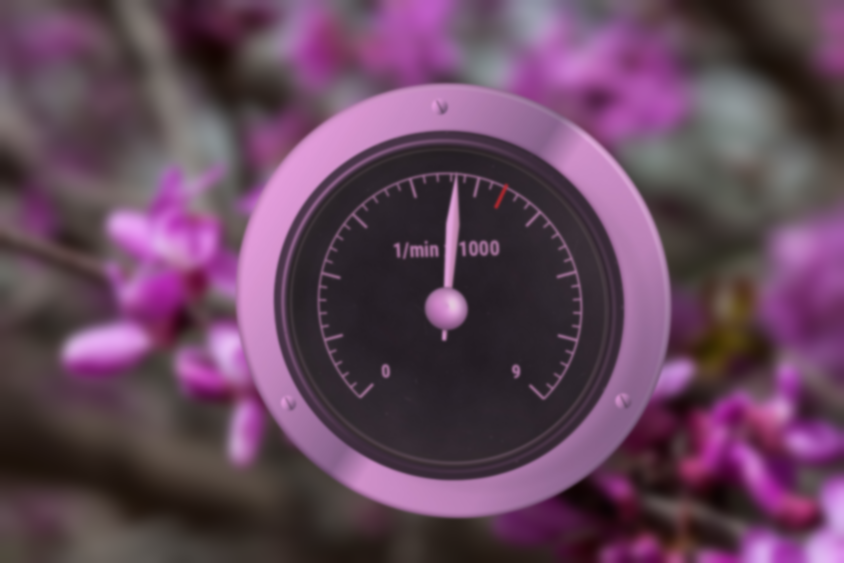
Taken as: rpm 4700
